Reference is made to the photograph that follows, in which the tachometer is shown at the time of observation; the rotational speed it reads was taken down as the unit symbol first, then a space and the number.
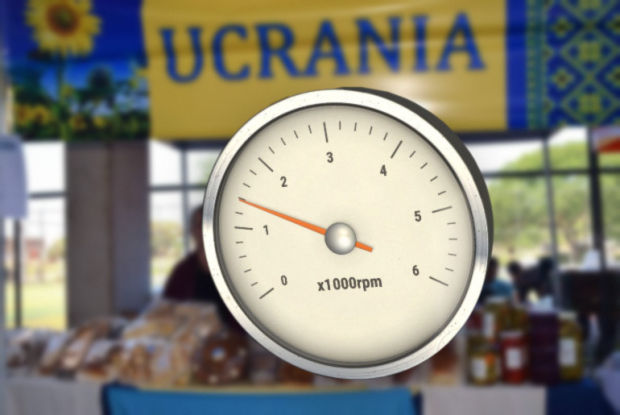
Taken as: rpm 1400
